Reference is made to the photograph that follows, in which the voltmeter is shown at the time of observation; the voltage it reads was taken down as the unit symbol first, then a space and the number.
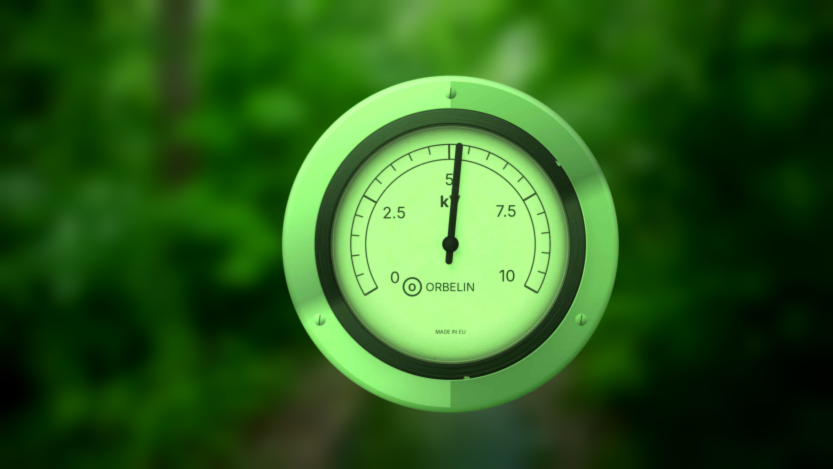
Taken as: kV 5.25
